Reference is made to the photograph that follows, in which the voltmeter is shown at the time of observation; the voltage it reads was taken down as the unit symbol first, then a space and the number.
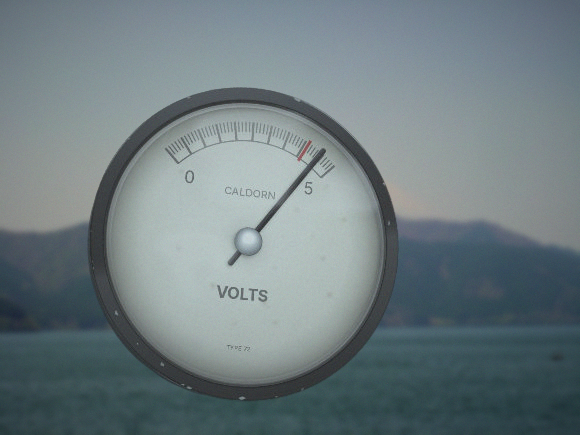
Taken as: V 4.5
